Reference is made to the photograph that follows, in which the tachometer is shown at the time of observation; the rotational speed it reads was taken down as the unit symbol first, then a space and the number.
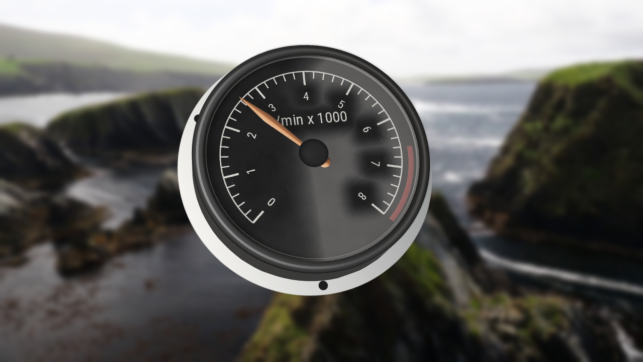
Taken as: rpm 2600
